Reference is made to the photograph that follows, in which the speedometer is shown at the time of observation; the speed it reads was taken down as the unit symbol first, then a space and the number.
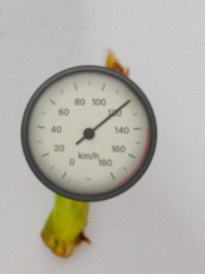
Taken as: km/h 120
